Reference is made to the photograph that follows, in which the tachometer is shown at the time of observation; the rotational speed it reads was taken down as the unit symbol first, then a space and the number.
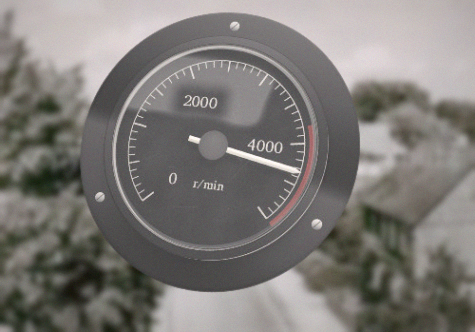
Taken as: rpm 4350
